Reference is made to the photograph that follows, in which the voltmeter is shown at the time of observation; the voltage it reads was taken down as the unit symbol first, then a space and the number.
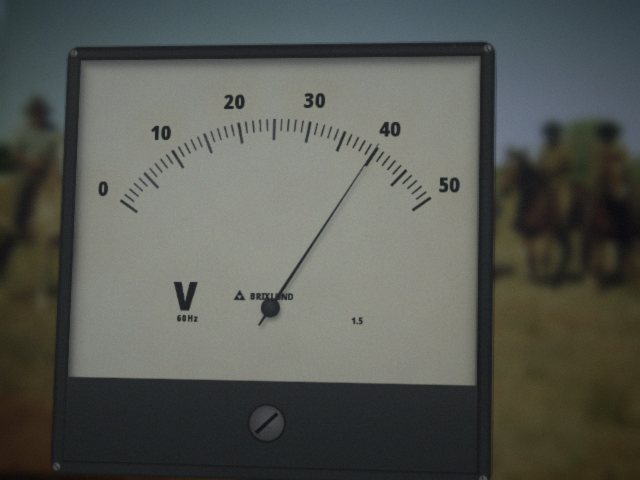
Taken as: V 40
